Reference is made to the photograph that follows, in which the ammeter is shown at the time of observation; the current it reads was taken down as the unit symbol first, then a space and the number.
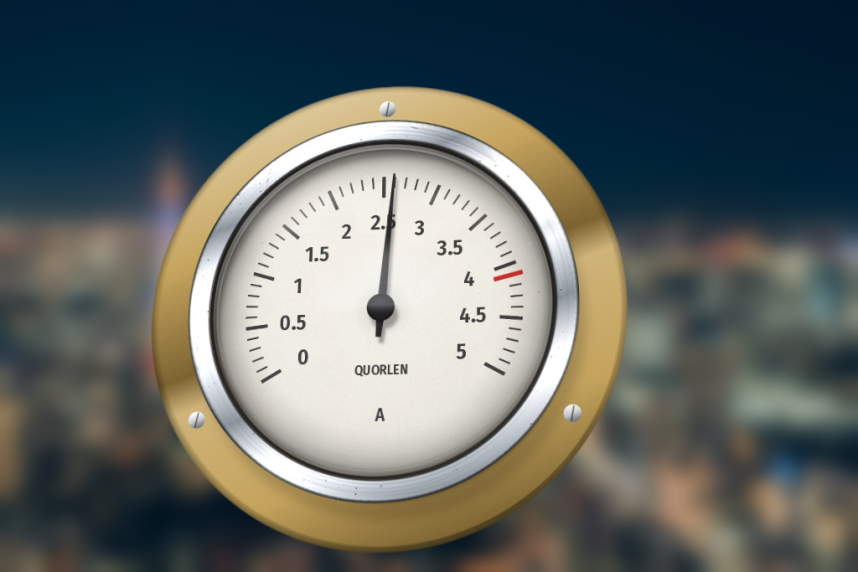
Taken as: A 2.6
